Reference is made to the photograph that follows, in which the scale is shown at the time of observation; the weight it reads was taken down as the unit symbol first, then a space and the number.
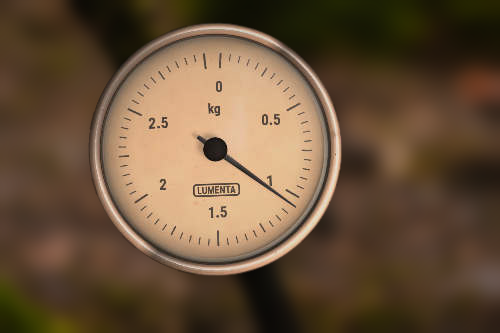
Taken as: kg 1.05
